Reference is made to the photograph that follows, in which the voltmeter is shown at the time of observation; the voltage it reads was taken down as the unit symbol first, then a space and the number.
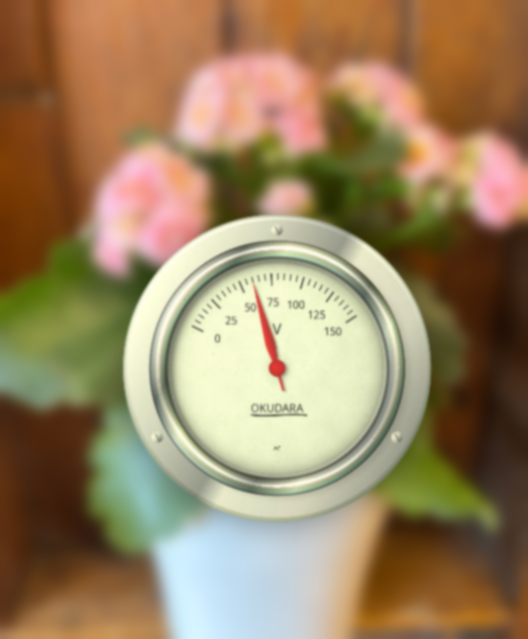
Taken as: V 60
